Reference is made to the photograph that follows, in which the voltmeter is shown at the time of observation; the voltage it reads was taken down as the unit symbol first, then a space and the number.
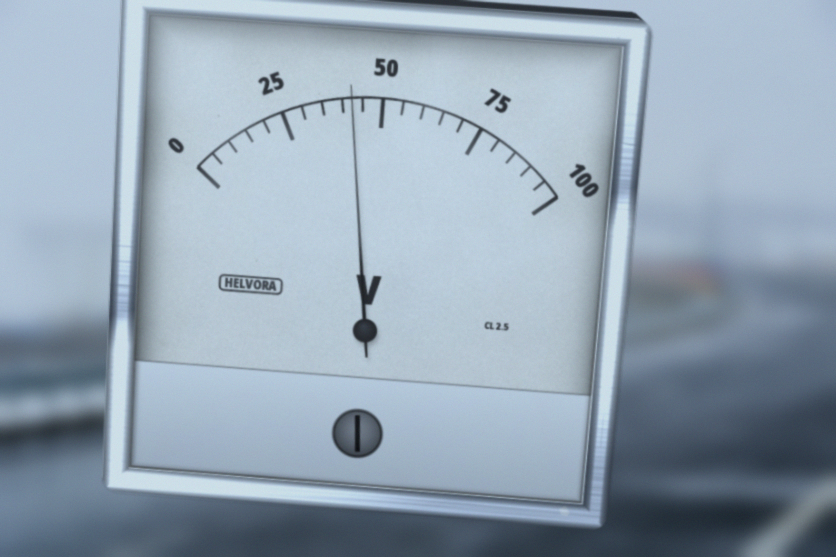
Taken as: V 42.5
